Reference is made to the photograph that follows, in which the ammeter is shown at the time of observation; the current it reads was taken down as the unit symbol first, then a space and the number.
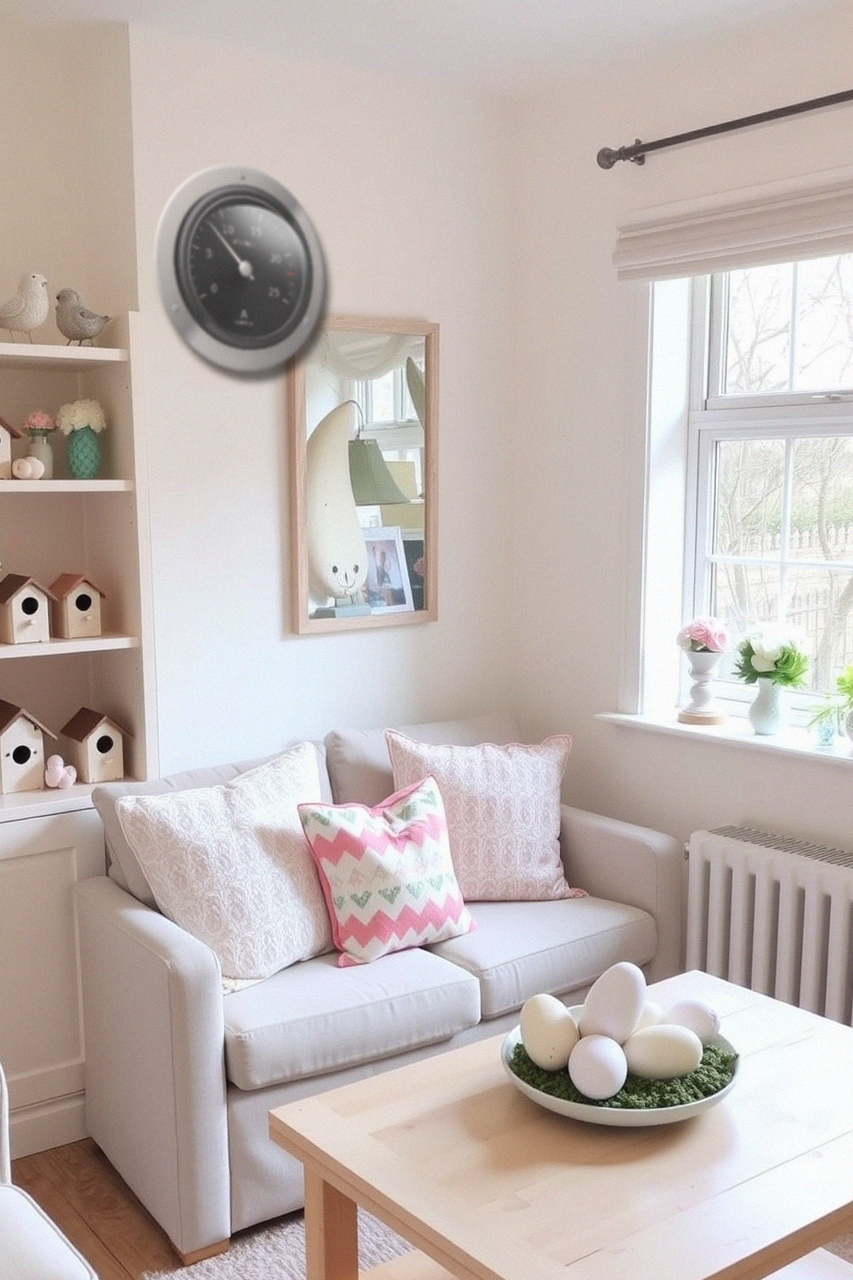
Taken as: A 8
